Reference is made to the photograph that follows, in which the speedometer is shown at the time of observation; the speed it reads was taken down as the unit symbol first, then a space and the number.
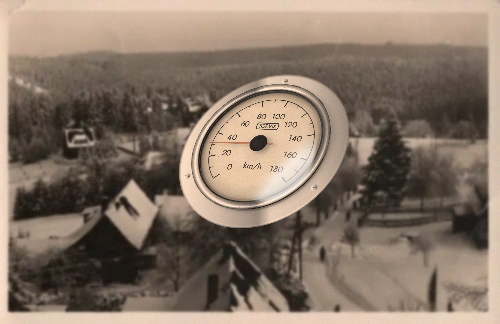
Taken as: km/h 30
